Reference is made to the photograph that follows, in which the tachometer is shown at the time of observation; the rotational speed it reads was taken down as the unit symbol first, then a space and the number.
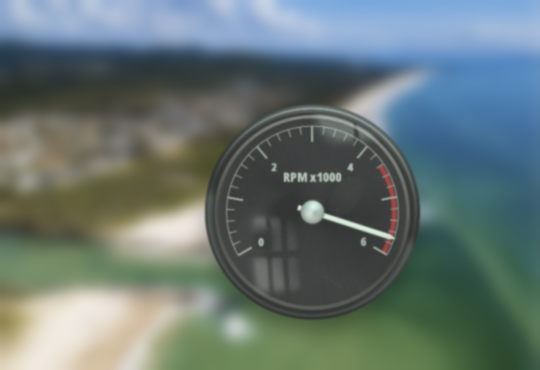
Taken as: rpm 5700
